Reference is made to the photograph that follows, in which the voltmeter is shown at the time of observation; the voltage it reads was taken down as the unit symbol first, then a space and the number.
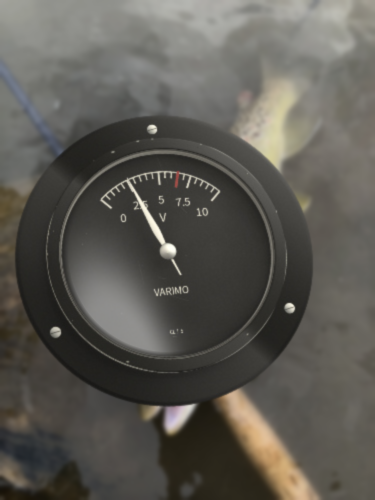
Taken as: V 2.5
